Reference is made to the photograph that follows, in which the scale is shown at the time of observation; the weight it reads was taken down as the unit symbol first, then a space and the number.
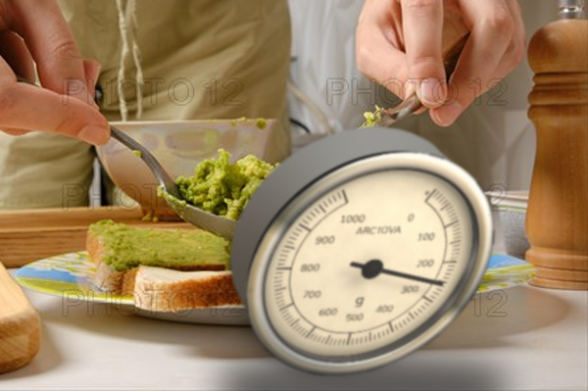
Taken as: g 250
